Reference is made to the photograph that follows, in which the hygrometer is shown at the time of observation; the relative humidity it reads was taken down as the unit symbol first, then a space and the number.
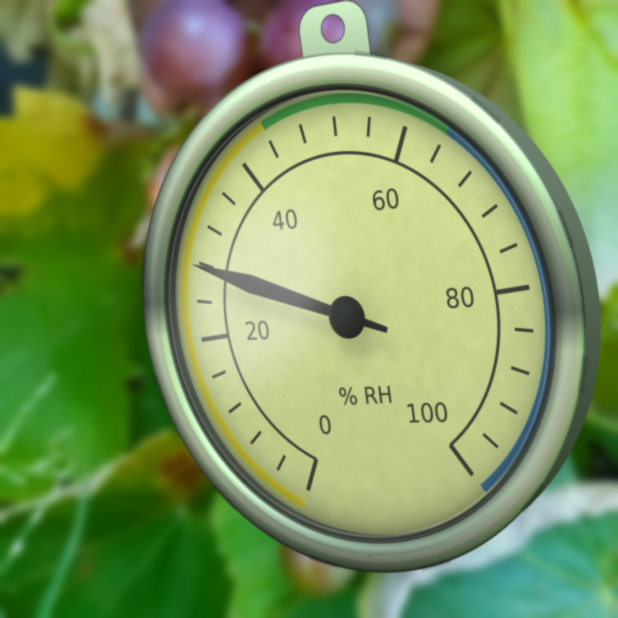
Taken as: % 28
